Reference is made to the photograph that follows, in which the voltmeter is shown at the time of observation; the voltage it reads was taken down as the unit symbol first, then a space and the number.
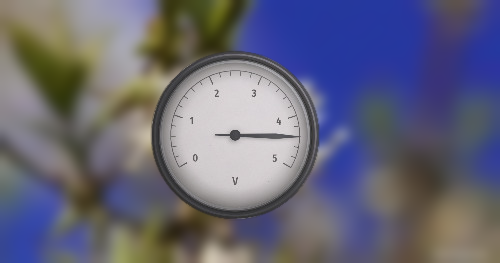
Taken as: V 4.4
